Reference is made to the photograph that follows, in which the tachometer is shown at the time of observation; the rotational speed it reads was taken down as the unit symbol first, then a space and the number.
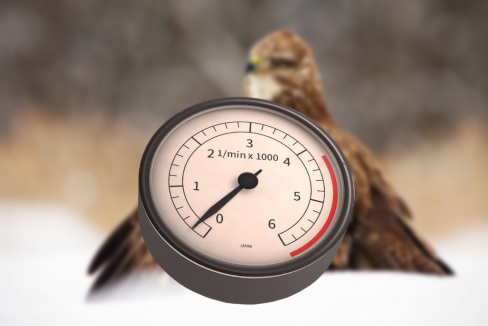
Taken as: rpm 200
